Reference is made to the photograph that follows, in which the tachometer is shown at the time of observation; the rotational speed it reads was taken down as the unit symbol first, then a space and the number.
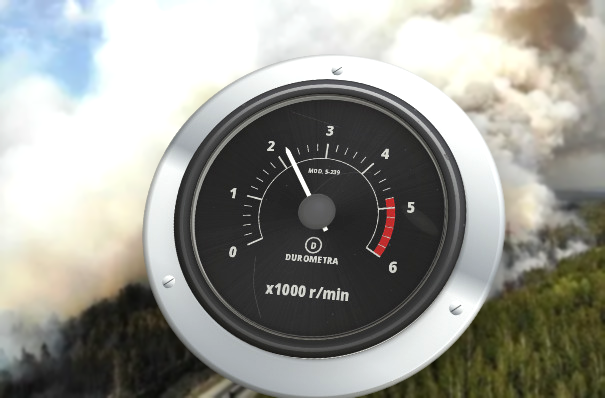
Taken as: rpm 2200
